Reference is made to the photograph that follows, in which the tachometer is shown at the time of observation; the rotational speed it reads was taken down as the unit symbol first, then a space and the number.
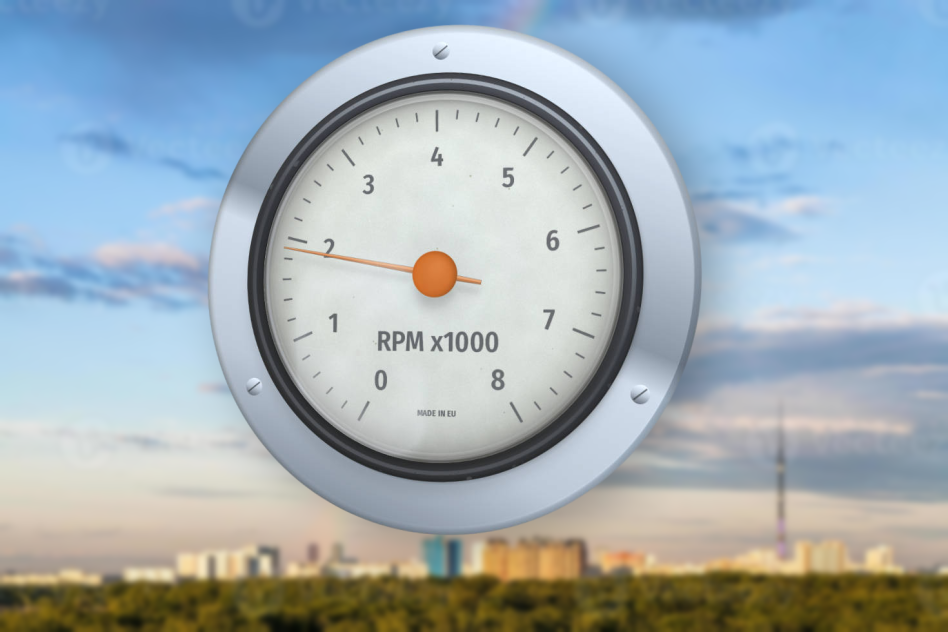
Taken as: rpm 1900
